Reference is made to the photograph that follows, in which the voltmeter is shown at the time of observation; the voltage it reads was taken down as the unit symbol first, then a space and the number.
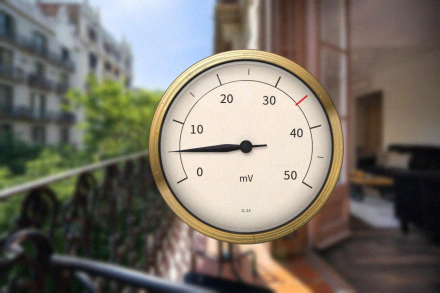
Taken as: mV 5
